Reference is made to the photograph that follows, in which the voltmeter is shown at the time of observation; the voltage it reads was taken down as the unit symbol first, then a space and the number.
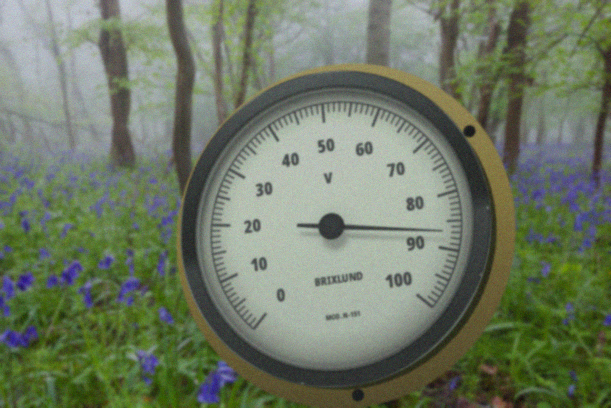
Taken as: V 87
